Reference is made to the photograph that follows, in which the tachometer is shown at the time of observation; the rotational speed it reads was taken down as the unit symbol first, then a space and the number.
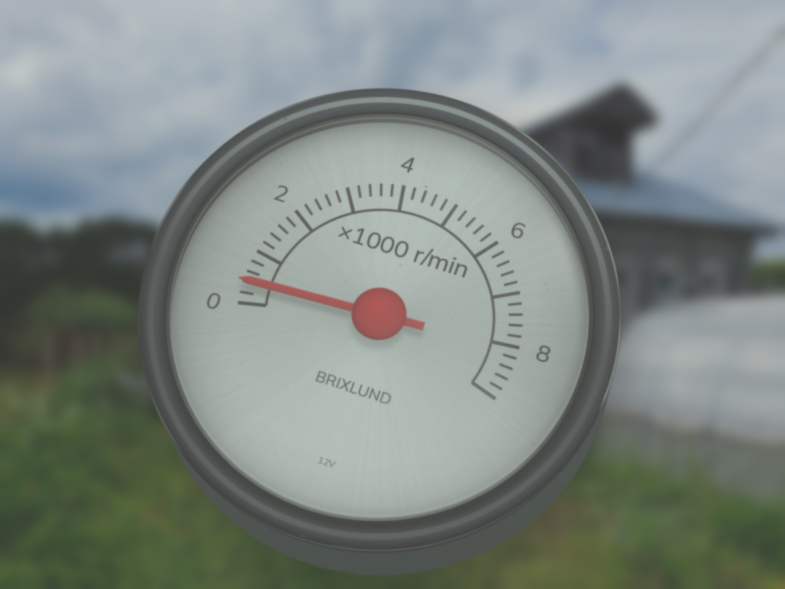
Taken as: rpm 400
